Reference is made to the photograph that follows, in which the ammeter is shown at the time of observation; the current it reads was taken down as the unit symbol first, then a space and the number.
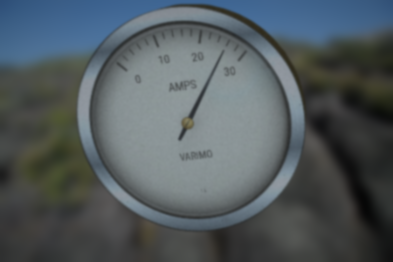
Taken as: A 26
